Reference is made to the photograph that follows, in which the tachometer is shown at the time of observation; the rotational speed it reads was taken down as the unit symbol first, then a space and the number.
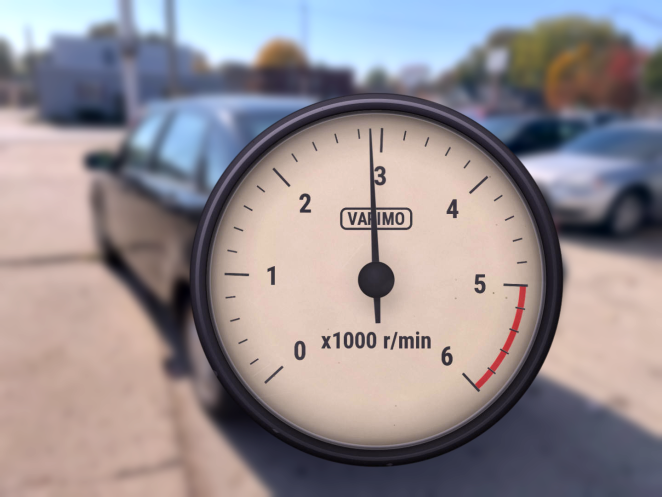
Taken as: rpm 2900
